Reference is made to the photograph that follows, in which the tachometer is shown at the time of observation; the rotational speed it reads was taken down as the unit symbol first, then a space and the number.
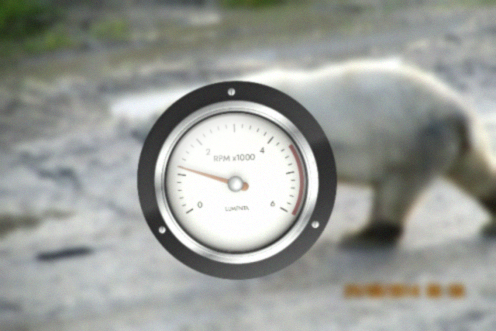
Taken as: rpm 1200
